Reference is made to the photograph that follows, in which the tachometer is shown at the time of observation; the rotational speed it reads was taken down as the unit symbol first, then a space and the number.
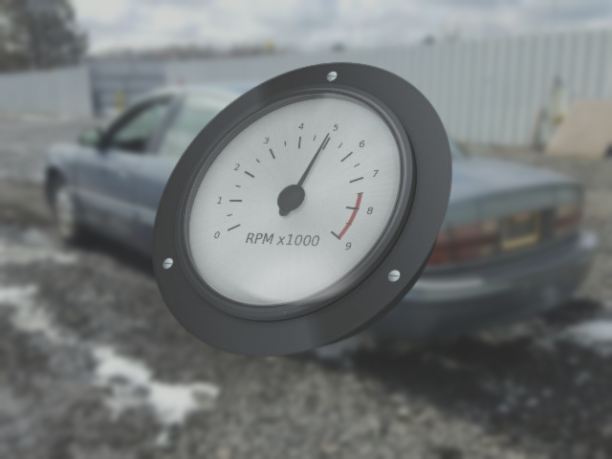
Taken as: rpm 5000
